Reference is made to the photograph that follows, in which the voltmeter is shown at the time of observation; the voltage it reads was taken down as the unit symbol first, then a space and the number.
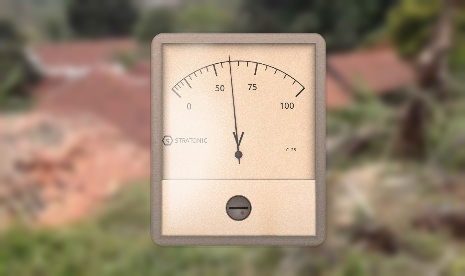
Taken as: V 60
